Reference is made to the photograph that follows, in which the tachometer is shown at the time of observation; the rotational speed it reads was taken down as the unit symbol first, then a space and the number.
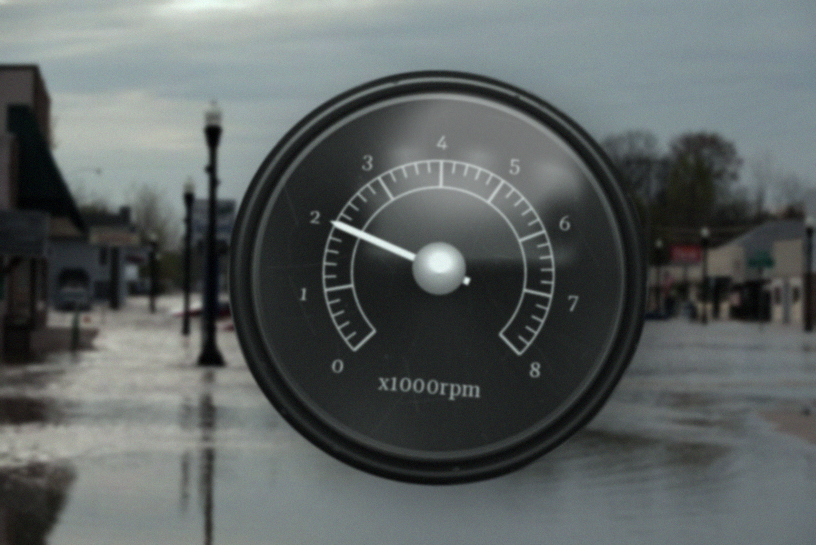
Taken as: rpm 2000
